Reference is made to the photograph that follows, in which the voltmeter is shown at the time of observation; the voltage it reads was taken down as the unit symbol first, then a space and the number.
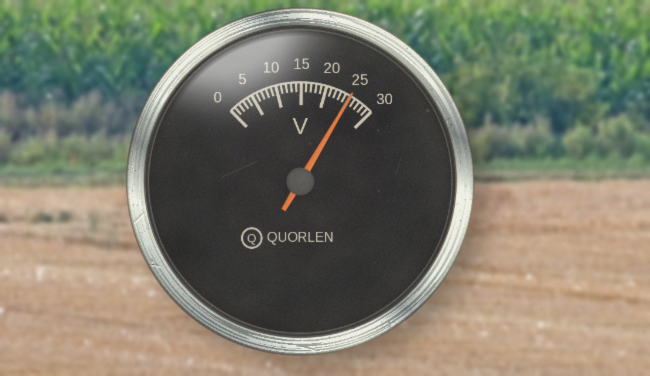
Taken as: V 25
